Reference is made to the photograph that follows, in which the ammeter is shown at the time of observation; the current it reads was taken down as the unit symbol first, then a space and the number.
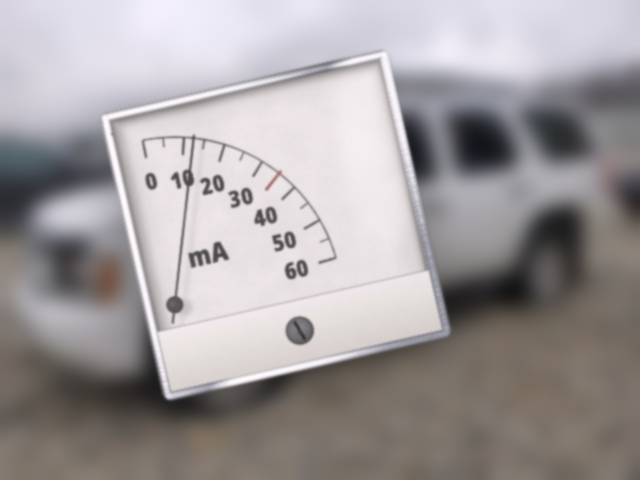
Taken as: mA 12.5
